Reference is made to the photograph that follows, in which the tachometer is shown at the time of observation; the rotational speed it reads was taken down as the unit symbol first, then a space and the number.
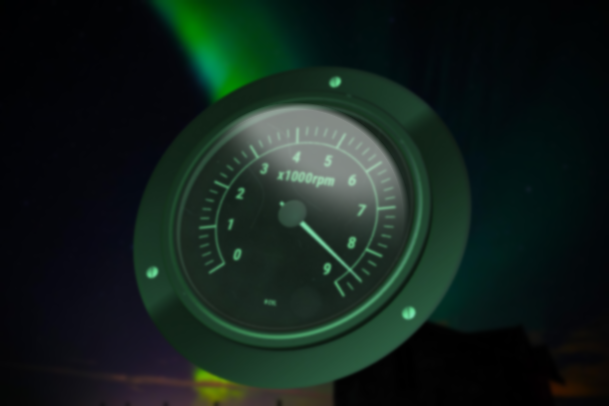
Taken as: rpm 8600
